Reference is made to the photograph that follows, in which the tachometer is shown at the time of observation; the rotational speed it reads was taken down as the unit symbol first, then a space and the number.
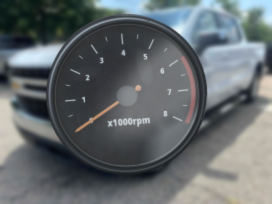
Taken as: rpm 0
